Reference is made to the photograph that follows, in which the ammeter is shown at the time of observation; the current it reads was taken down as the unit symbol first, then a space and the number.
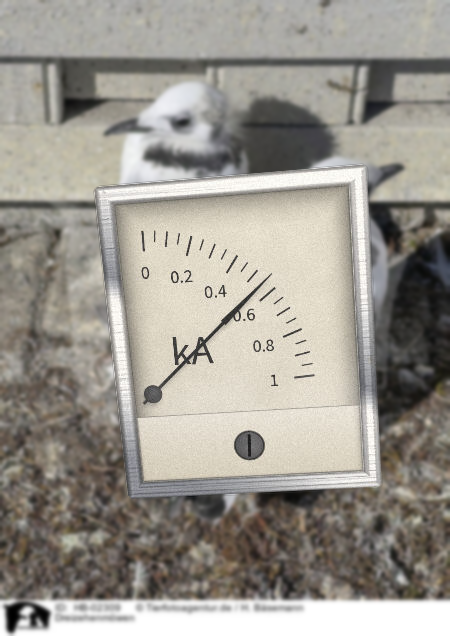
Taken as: kA 0.55
